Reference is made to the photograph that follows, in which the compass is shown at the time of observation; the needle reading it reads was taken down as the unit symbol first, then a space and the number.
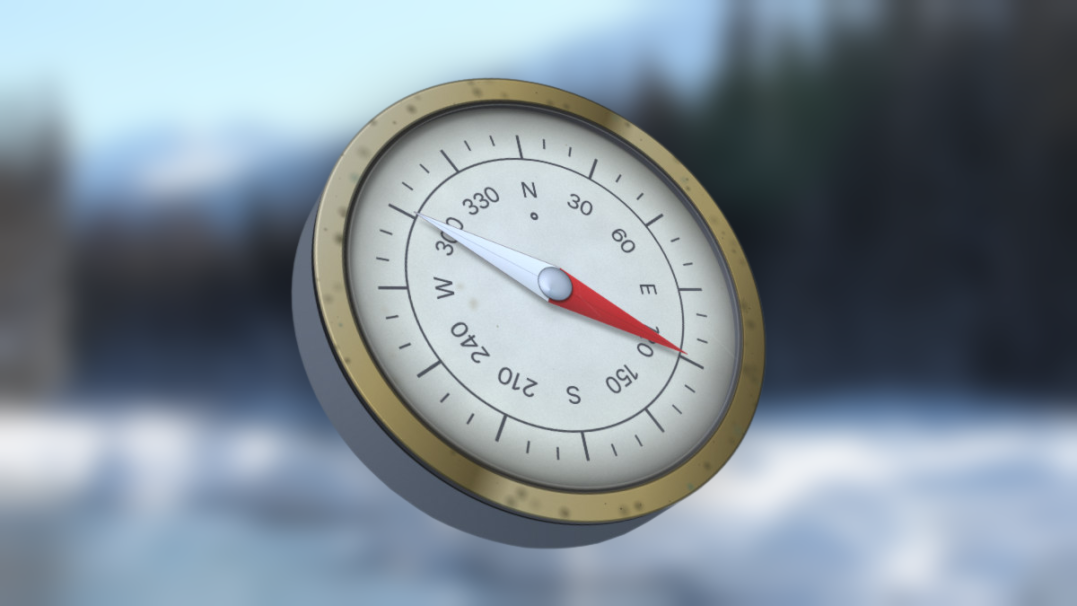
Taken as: ° 120
